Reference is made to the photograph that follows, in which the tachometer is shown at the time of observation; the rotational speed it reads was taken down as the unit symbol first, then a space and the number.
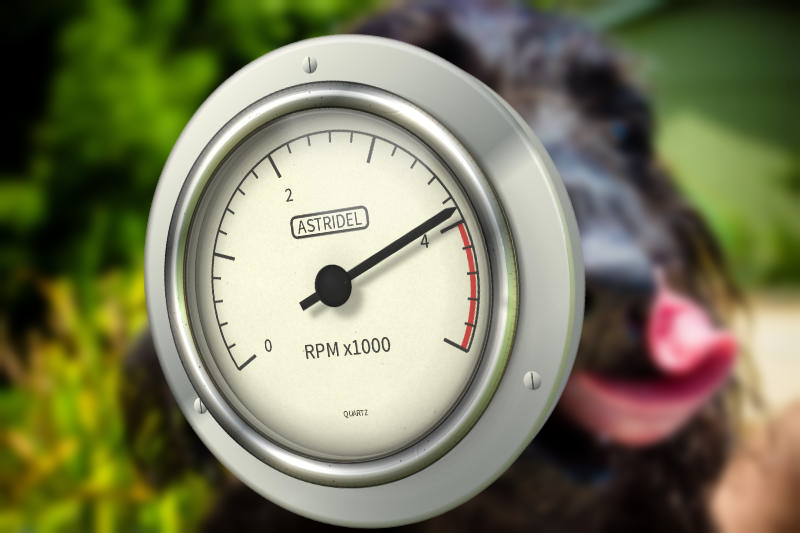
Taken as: rpm 3900
